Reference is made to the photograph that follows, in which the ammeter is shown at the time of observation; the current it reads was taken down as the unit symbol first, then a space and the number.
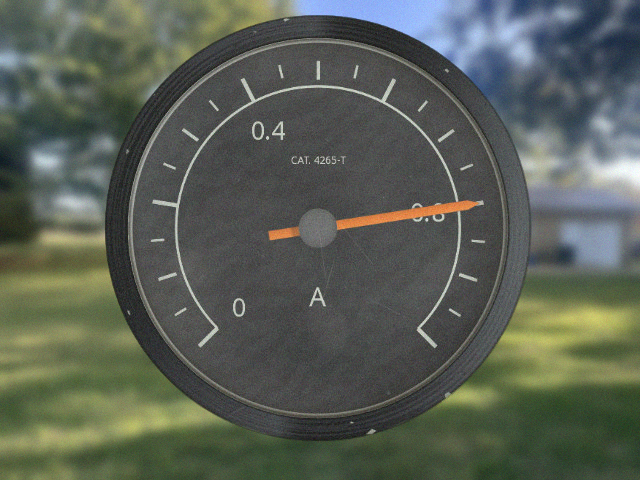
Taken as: A 0.8
